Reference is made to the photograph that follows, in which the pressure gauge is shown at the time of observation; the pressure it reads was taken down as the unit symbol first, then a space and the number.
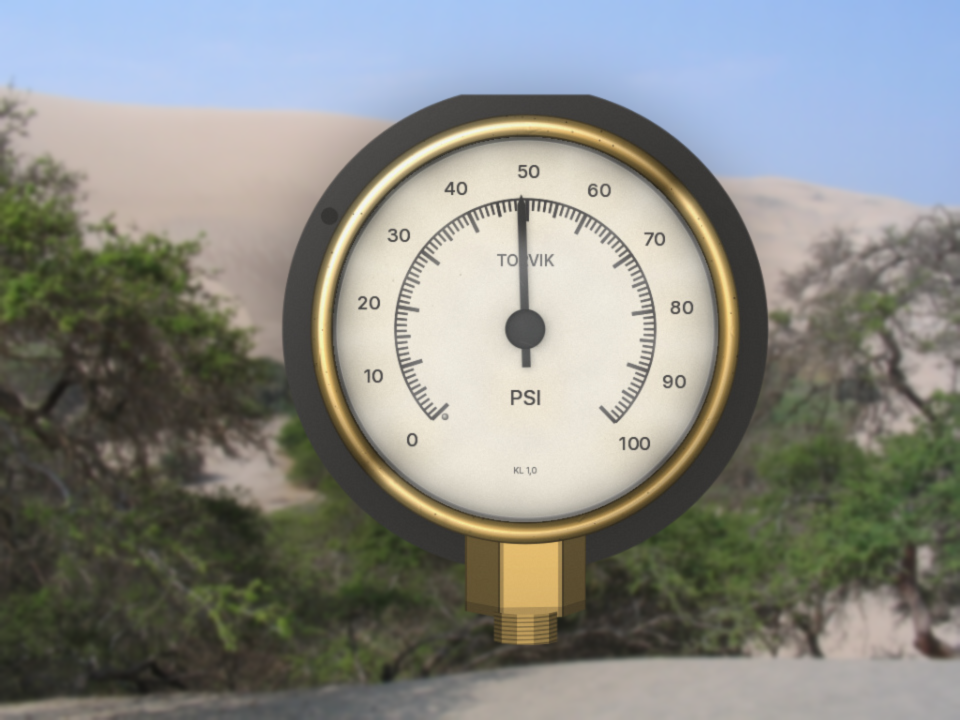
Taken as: psi 49
